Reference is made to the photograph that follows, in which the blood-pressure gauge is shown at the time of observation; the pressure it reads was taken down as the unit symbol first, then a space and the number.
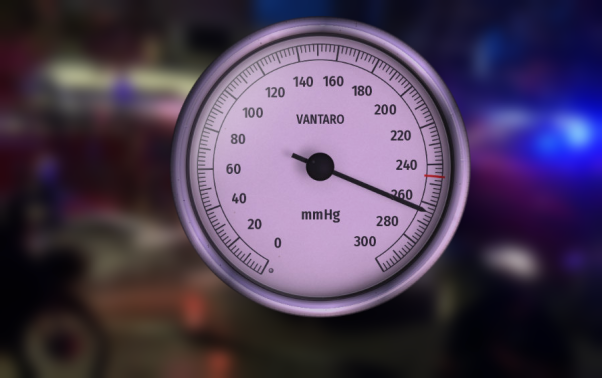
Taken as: mmHg 264
